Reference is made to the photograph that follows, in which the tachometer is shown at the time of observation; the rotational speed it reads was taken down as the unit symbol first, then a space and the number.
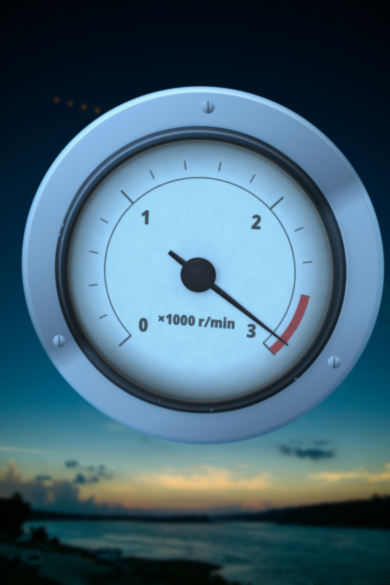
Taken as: rpm 2900
